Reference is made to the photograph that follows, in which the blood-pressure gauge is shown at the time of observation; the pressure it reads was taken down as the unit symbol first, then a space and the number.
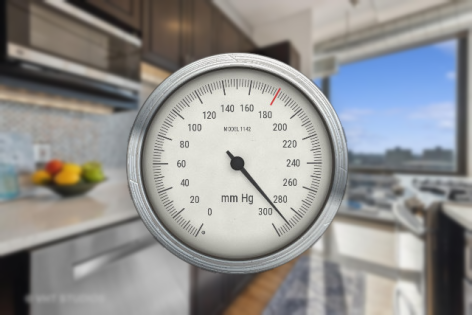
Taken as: mmHg 290
